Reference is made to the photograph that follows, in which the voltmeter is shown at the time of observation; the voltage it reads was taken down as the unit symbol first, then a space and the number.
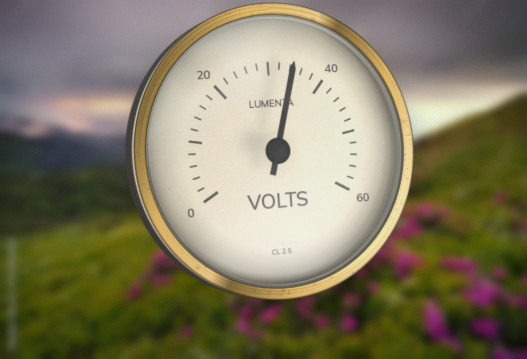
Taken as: V 34
